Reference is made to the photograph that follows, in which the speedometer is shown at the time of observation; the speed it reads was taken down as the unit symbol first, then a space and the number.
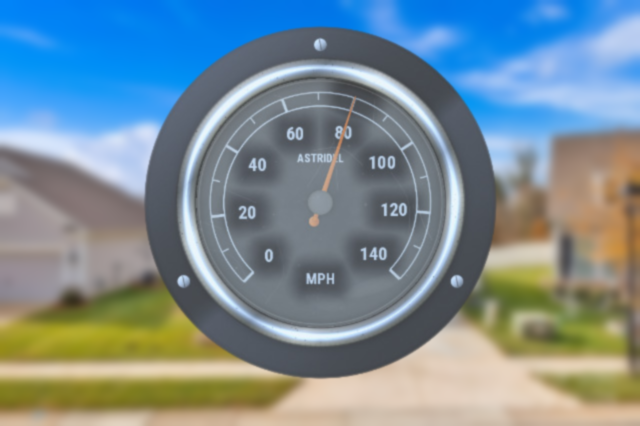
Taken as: mph 80
